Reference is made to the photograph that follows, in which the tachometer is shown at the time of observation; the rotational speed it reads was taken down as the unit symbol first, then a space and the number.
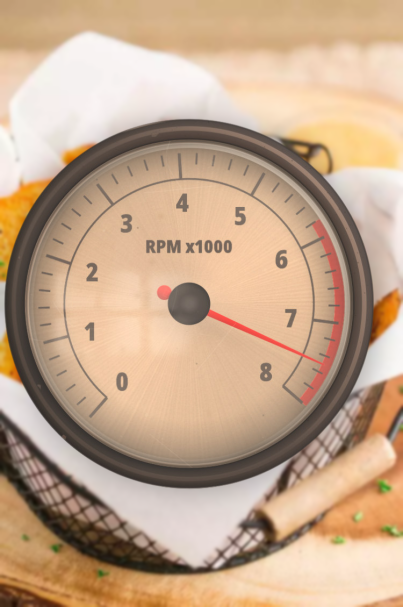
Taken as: rpm 7500
